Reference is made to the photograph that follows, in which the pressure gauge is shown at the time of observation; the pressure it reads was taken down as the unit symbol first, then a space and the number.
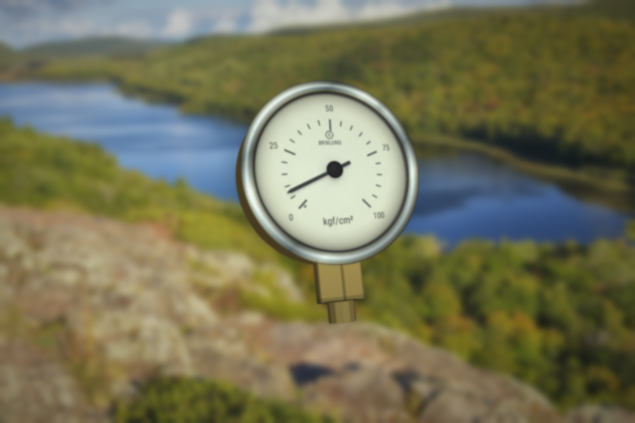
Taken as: kg/cm² 7.5
